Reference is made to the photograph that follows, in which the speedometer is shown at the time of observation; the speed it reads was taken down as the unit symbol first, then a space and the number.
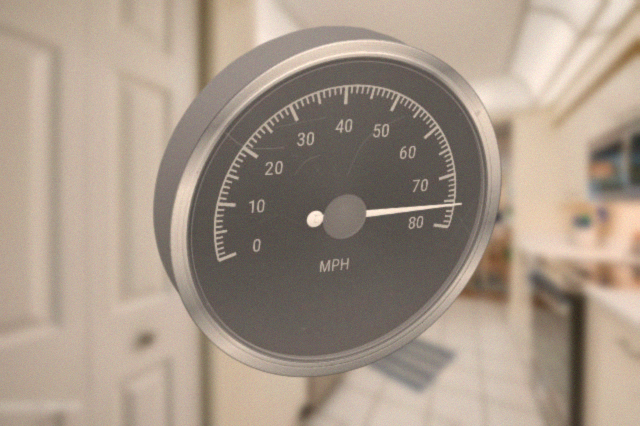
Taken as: mph 75
